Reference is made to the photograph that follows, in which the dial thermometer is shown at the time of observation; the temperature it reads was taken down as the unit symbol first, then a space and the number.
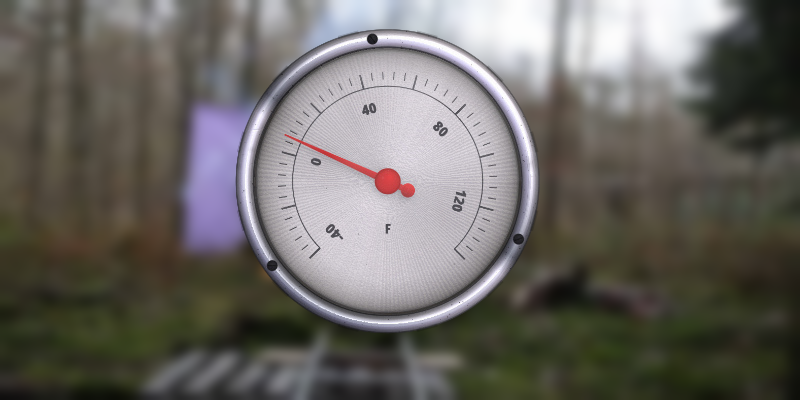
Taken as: °F 6
